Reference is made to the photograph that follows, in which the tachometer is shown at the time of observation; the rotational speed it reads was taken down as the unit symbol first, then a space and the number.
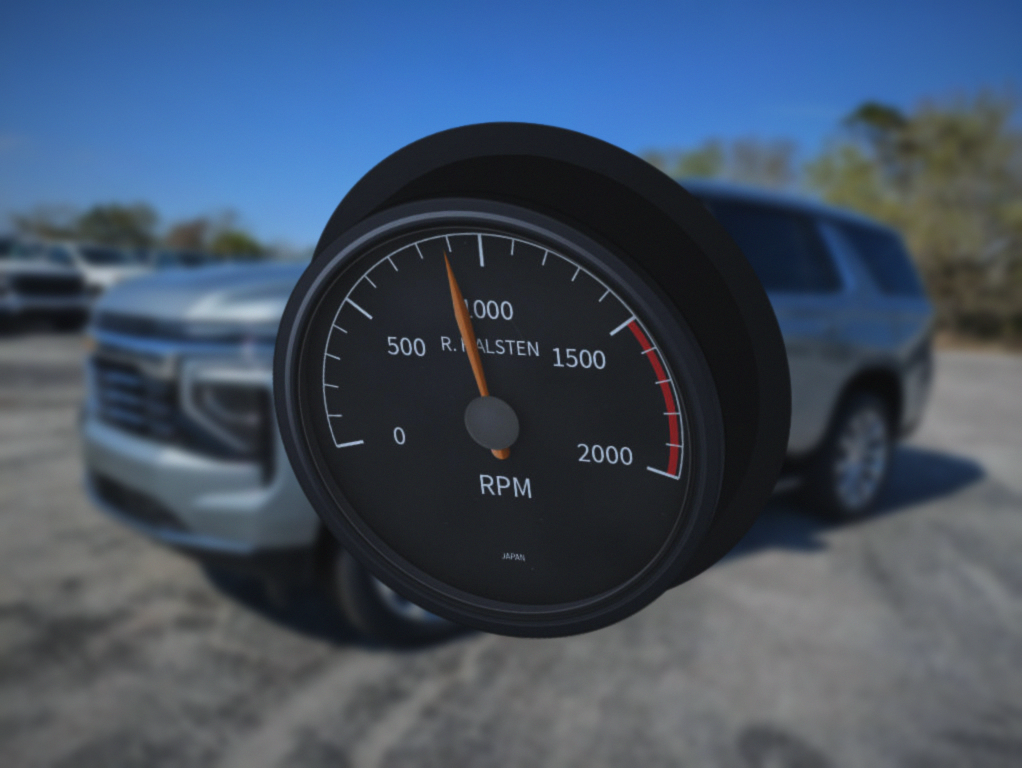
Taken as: rpm 900
